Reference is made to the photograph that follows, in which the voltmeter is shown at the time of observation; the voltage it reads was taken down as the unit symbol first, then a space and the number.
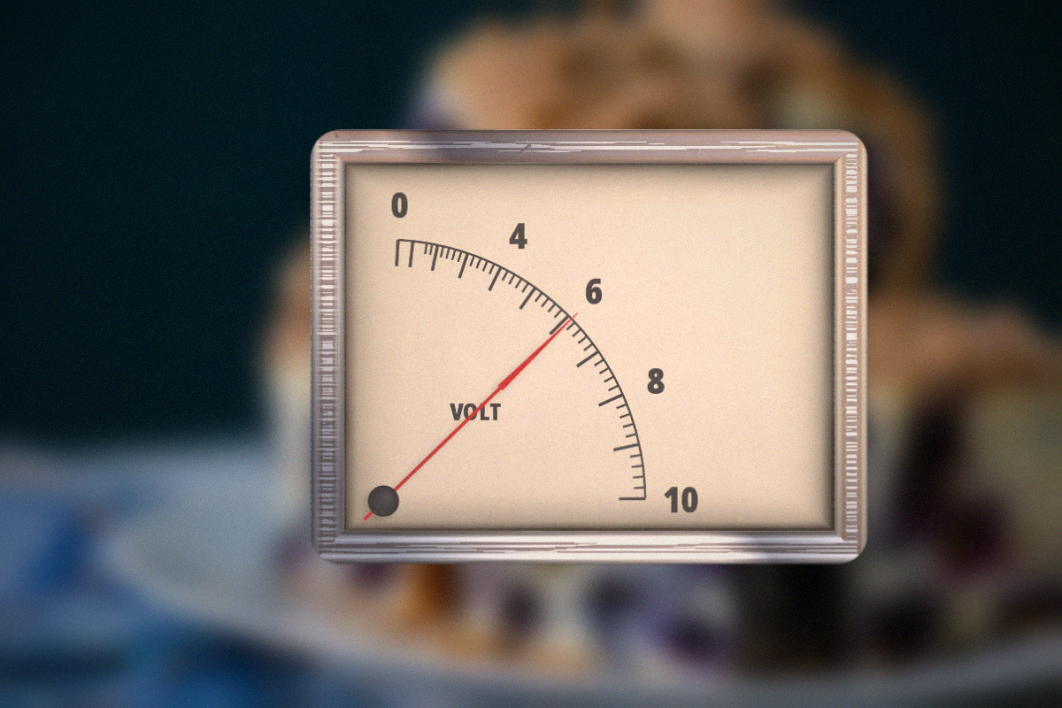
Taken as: V 6.1
